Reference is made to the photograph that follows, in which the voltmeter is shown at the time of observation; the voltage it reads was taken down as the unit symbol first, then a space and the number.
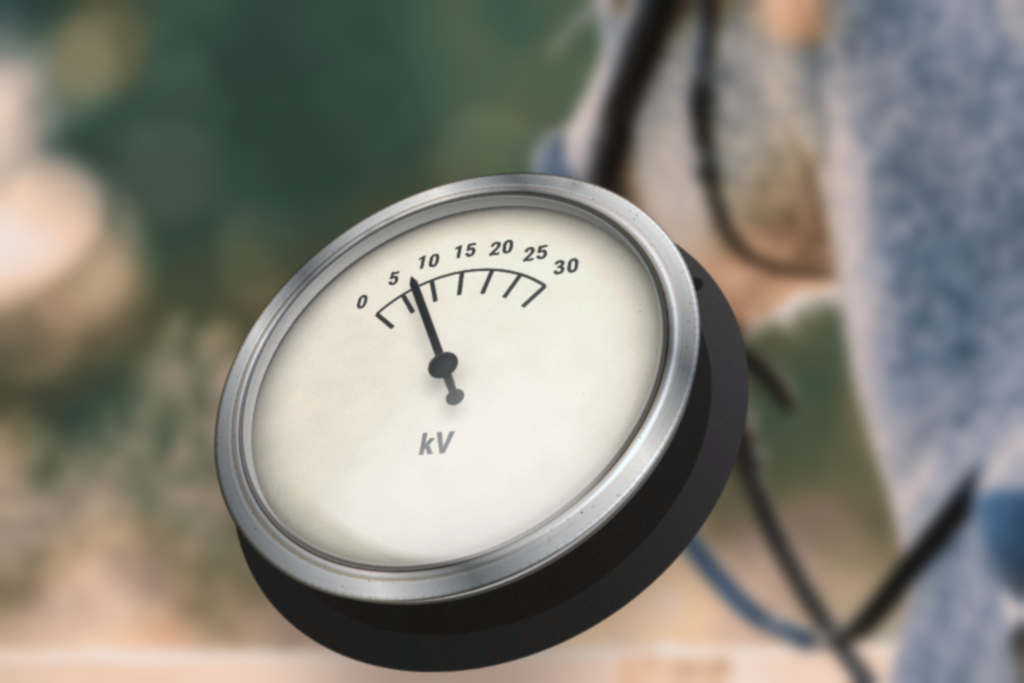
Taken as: kV 7.5
